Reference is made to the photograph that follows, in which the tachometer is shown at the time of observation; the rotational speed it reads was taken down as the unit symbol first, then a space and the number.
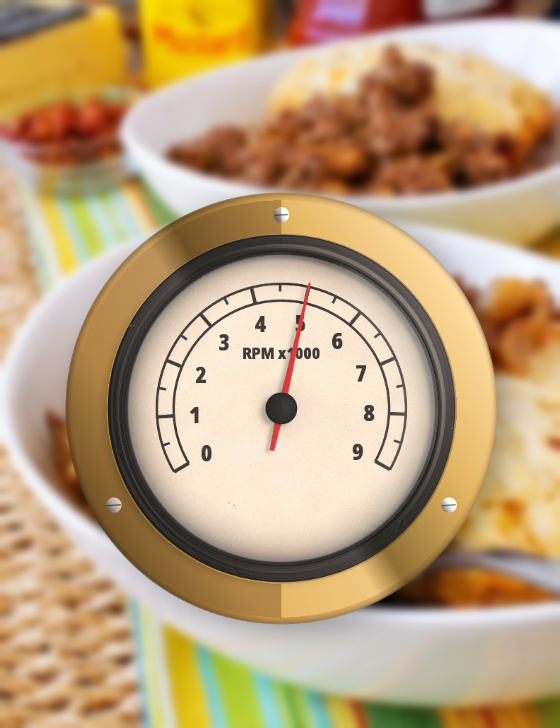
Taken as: rpm 5000
